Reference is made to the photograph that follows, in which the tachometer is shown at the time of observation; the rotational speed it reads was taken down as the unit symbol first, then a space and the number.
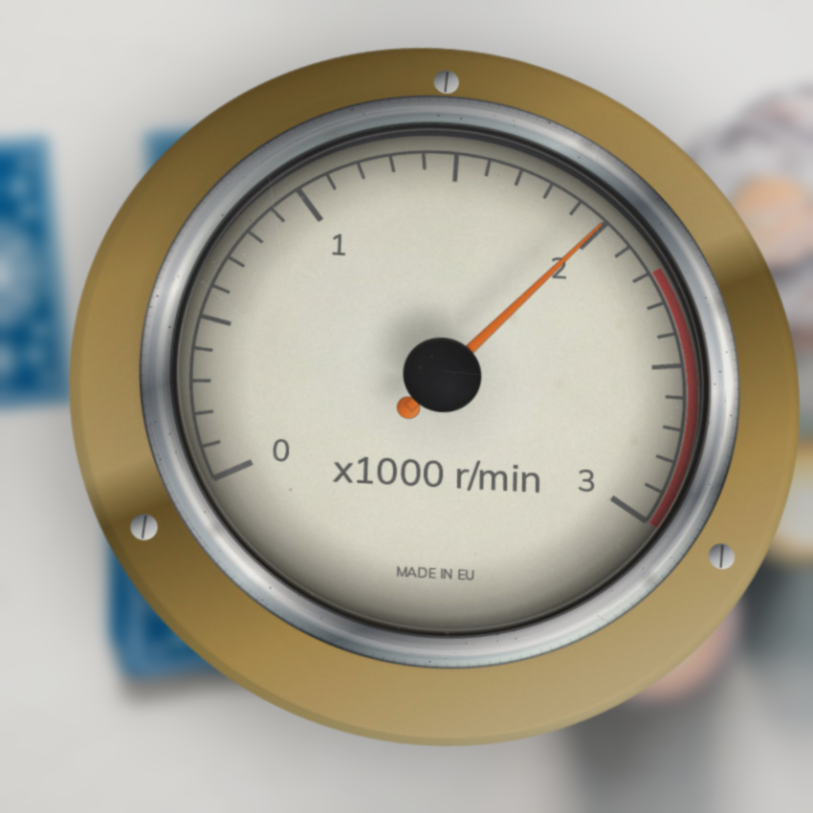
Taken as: rpm 2000
